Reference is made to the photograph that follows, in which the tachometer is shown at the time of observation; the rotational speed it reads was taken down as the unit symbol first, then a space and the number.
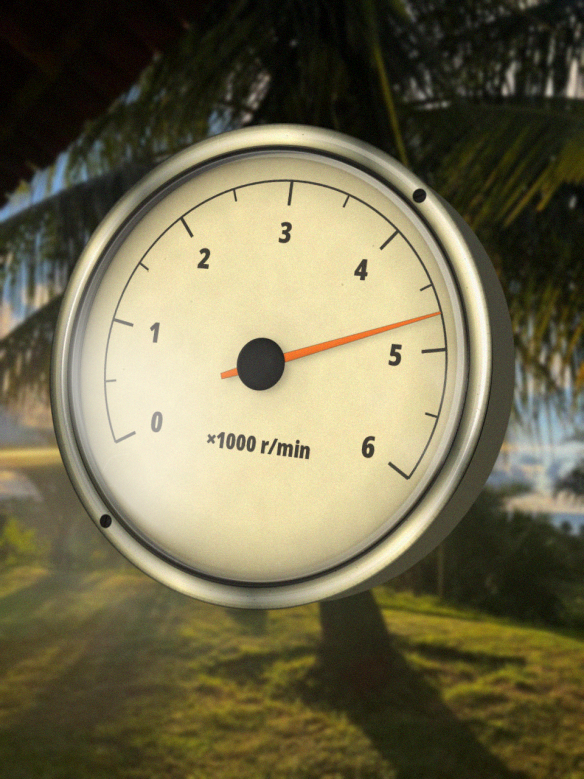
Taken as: rpm 4750
